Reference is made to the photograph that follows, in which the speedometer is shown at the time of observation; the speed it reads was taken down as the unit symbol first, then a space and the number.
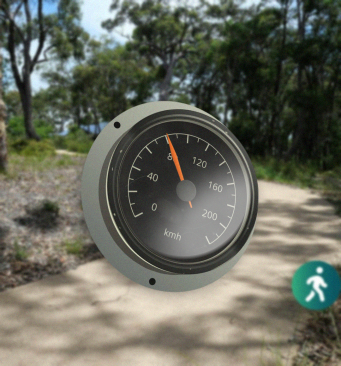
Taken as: km/h 80
